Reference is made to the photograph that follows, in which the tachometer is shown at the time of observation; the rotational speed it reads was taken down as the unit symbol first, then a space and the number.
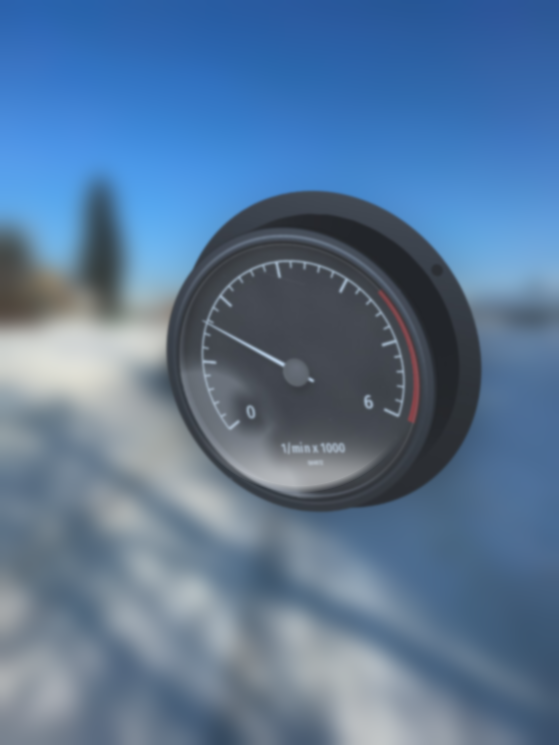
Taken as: rpm 1600
